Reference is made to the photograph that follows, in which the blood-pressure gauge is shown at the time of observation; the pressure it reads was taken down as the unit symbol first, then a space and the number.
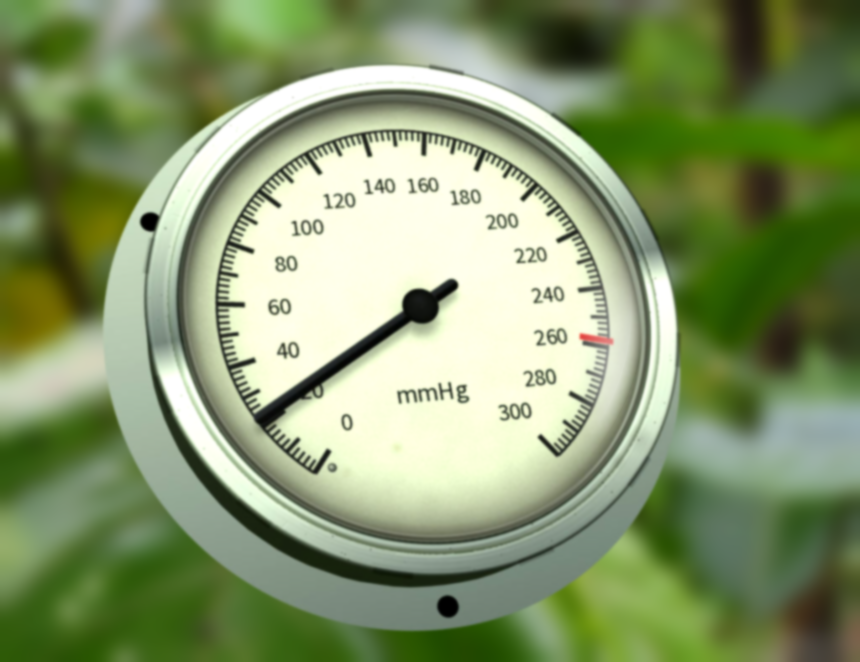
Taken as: mmHg 22
